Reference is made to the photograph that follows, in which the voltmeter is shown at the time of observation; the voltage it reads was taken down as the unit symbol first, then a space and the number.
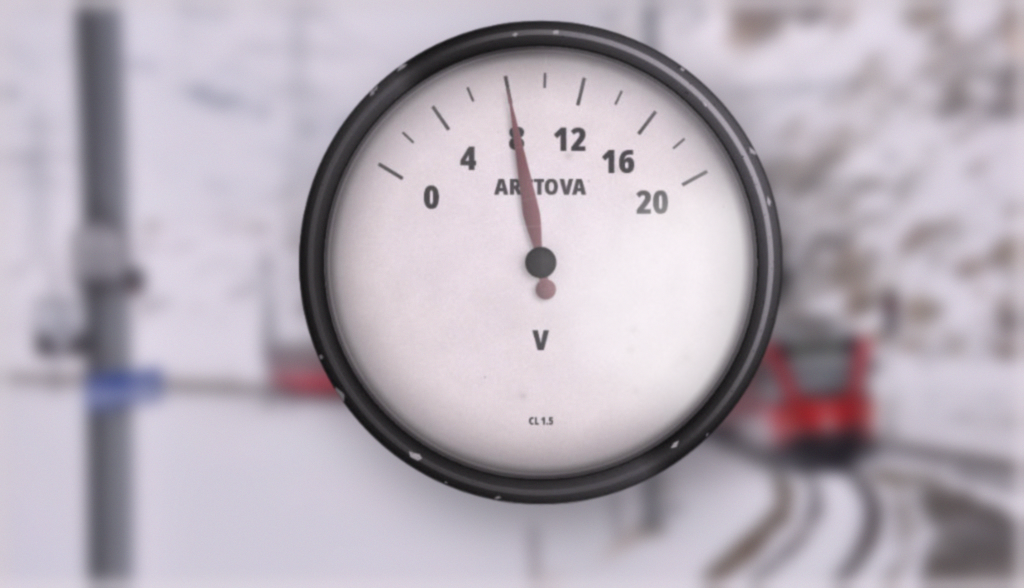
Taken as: V 8
